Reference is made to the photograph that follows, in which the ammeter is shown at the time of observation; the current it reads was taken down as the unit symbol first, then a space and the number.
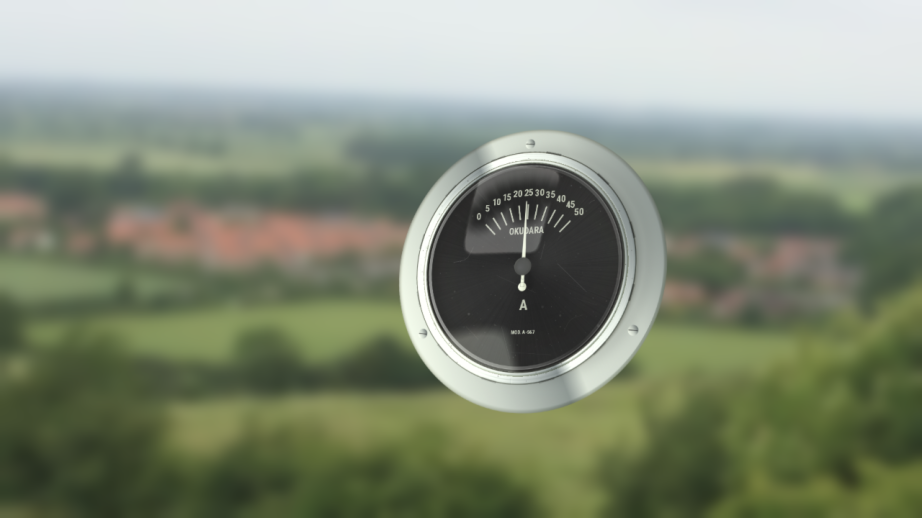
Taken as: A 25
